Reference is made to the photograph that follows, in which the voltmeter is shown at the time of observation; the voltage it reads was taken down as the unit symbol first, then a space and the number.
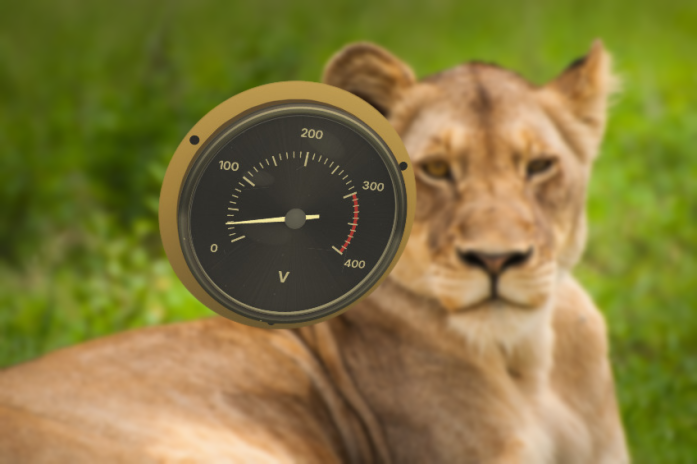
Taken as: V 30
